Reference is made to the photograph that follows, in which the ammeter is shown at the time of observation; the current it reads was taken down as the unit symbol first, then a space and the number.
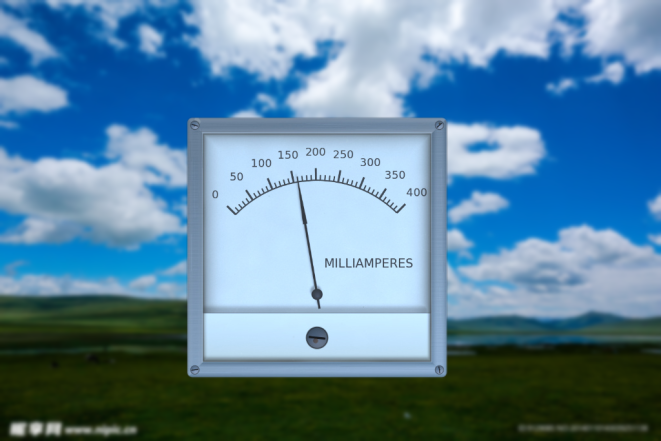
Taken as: mA 160
